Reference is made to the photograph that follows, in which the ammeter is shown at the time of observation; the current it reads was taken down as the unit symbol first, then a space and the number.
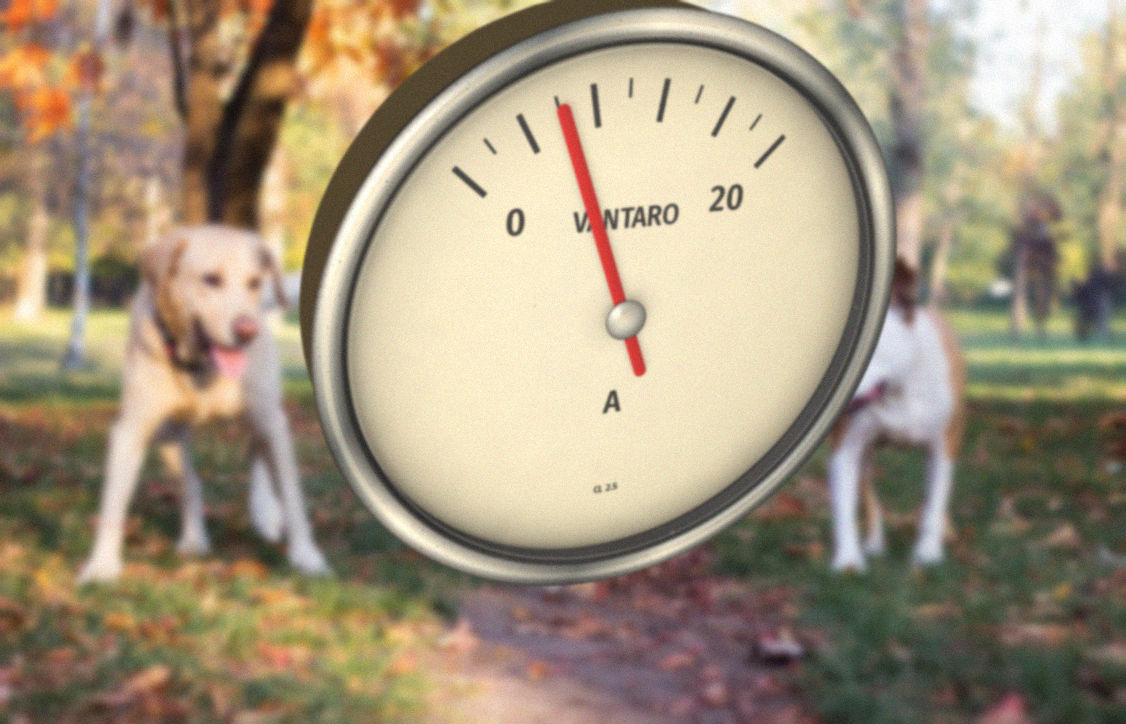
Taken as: A 6
